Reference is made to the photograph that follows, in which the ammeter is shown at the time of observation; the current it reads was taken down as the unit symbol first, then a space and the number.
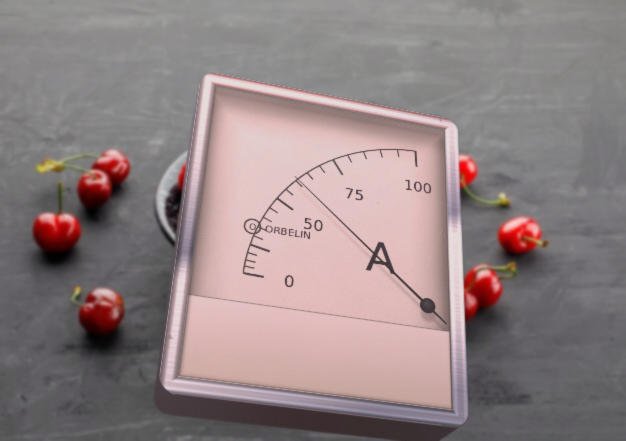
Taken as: A 60
